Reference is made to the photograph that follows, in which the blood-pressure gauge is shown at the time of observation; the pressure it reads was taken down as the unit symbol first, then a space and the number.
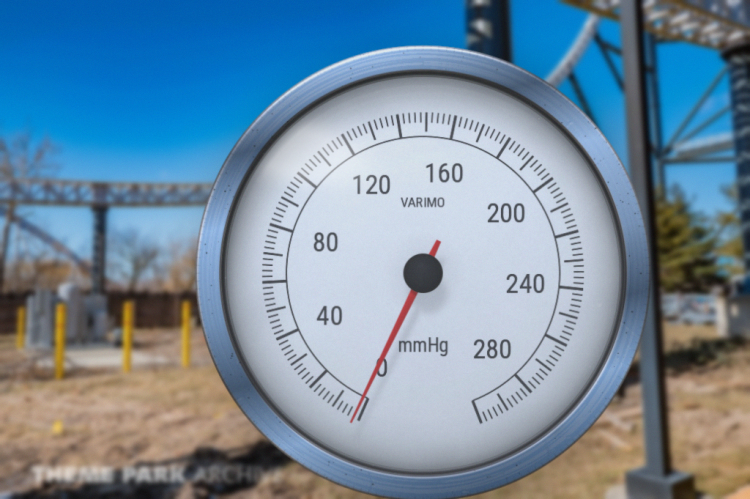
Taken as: mmHg 2
